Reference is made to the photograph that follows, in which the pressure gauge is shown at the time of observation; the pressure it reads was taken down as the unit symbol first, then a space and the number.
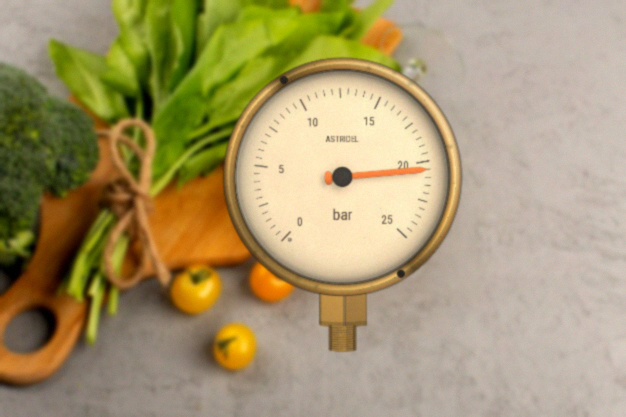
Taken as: bar 20.5
